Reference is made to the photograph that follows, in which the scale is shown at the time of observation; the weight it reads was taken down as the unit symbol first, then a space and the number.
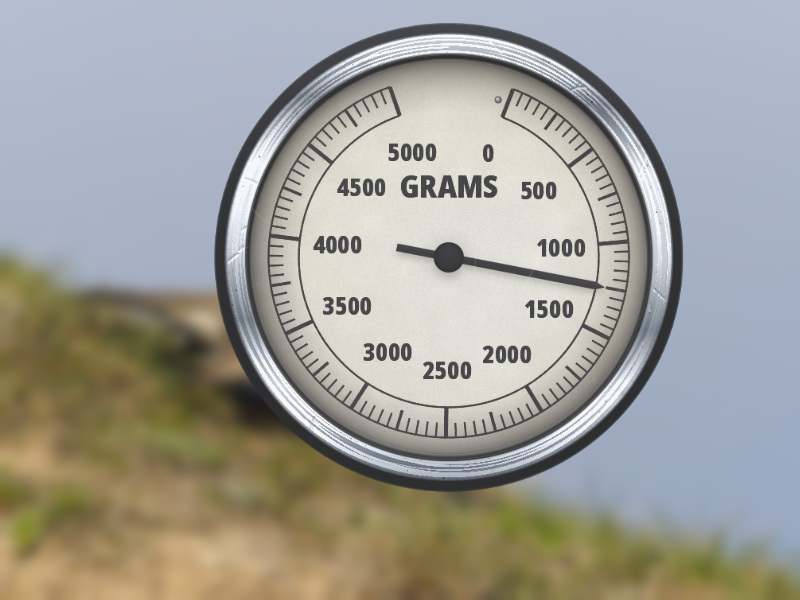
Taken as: g 1250
